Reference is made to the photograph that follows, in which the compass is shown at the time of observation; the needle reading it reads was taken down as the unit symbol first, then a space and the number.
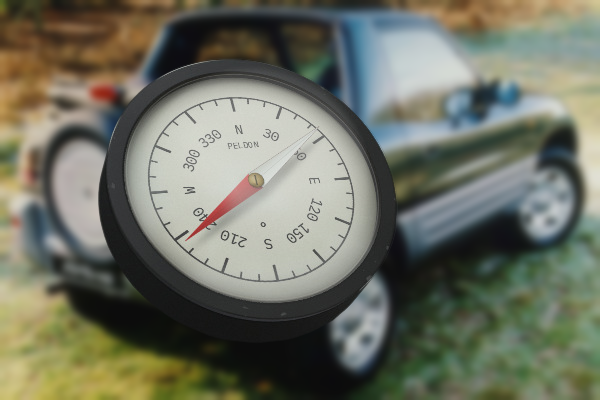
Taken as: ° 235
